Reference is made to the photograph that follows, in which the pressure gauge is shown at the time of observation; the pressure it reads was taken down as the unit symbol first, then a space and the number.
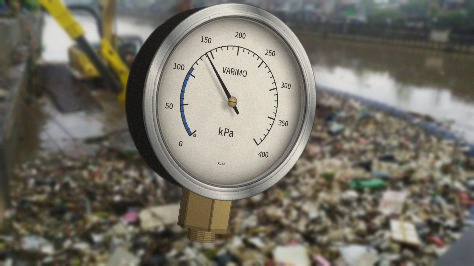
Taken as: kPa 140
